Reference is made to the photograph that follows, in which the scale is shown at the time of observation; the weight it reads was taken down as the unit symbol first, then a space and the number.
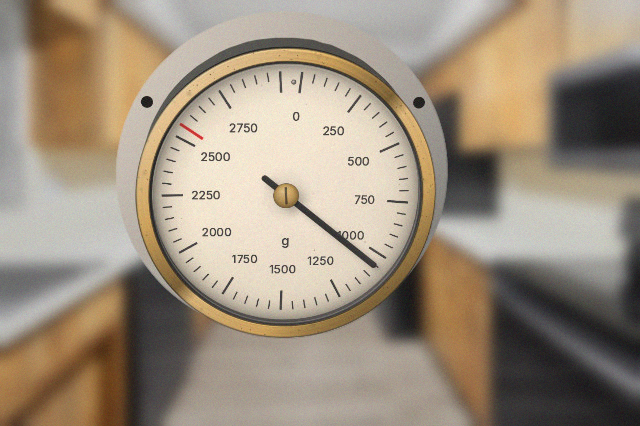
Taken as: g 1050
